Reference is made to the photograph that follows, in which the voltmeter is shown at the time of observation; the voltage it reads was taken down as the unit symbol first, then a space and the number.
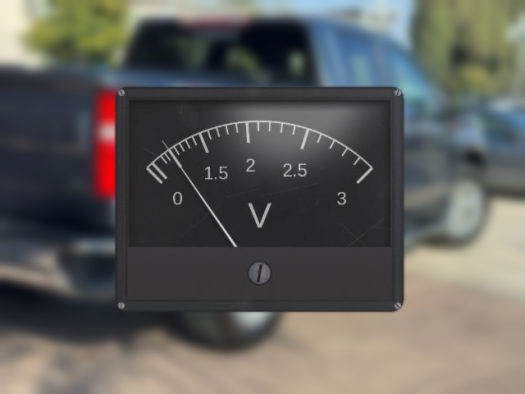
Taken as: V 1
